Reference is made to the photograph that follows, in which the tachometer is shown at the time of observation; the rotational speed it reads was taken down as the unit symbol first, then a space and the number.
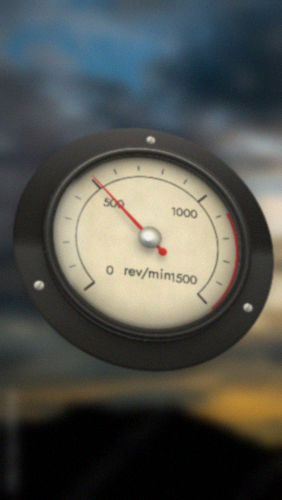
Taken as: rpm 500
